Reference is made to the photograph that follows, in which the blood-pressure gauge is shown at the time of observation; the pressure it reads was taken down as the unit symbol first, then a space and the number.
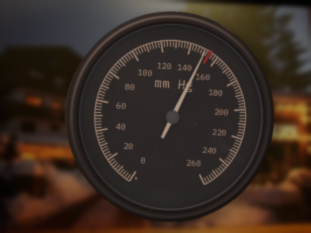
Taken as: mmHg 150
